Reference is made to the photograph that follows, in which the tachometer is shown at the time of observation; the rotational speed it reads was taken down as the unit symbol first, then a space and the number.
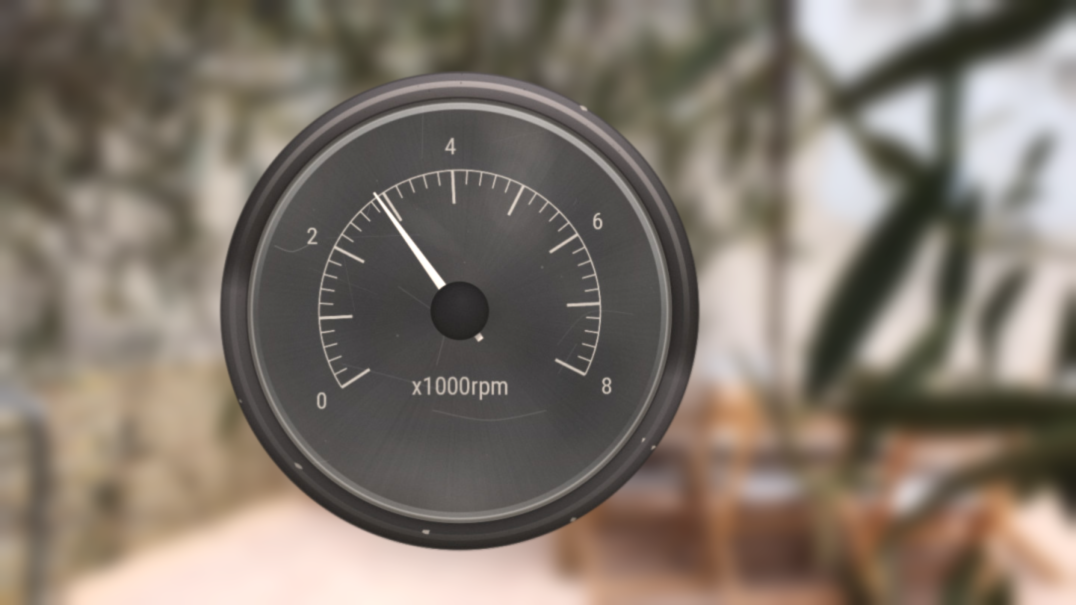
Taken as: rpm 2900
